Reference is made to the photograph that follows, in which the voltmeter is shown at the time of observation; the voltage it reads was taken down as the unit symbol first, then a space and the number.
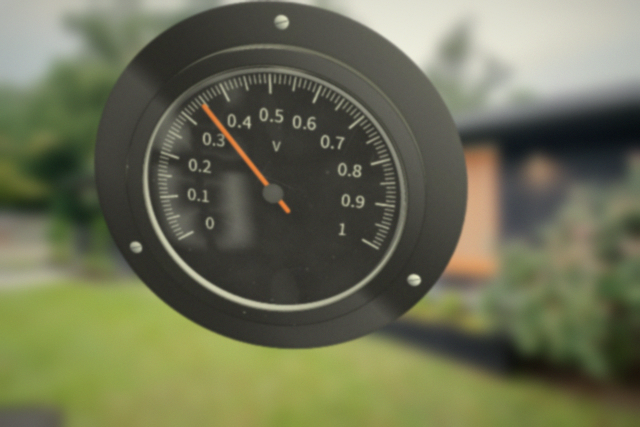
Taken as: V 0.35
